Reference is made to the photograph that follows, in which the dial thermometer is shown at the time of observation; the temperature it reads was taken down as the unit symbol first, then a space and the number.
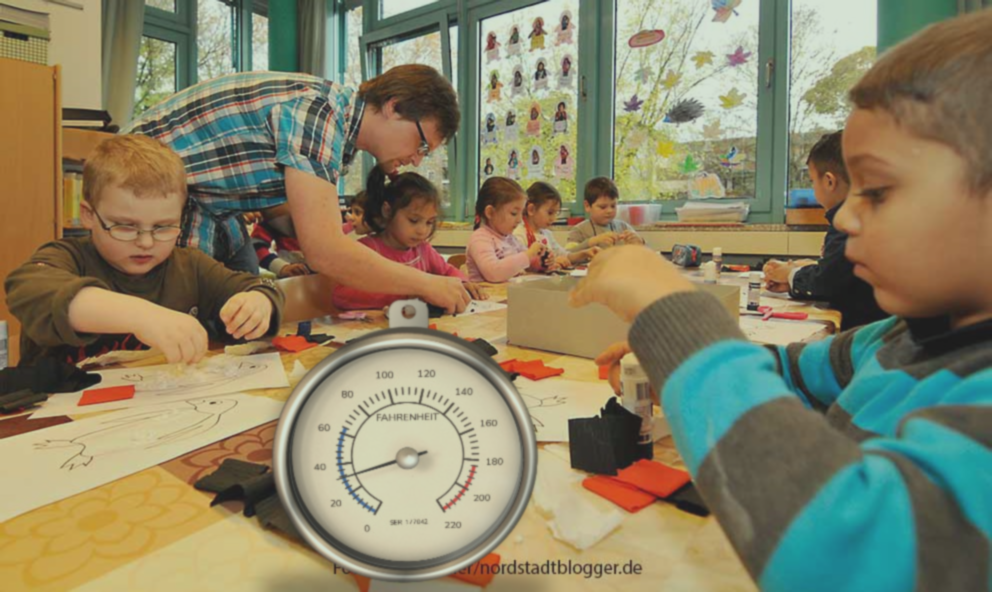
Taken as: °F 32
